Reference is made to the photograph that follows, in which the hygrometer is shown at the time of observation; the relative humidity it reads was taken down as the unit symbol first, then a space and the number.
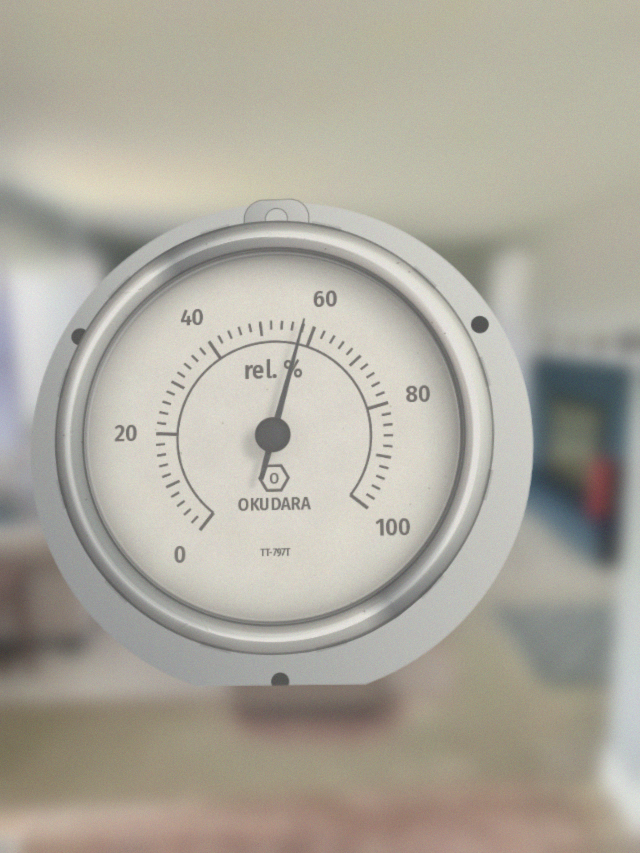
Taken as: % 58
